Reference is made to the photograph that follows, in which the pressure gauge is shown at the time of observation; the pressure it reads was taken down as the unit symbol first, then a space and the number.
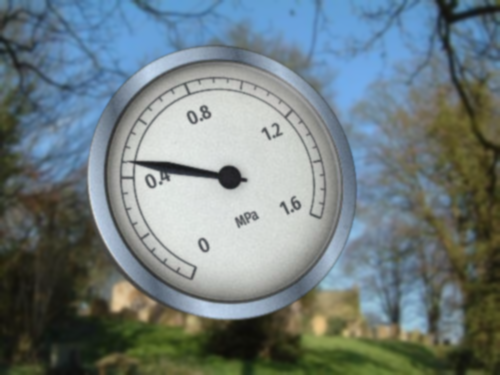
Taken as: MPa 0.45
